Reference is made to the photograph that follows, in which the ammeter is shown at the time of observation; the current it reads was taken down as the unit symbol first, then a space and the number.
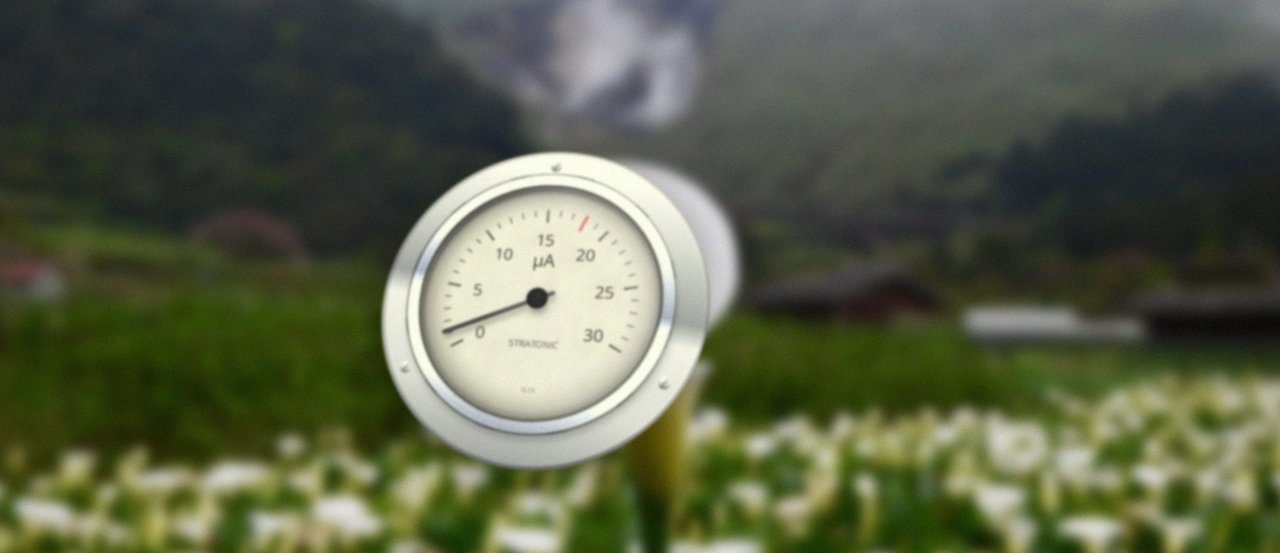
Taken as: µA 1
